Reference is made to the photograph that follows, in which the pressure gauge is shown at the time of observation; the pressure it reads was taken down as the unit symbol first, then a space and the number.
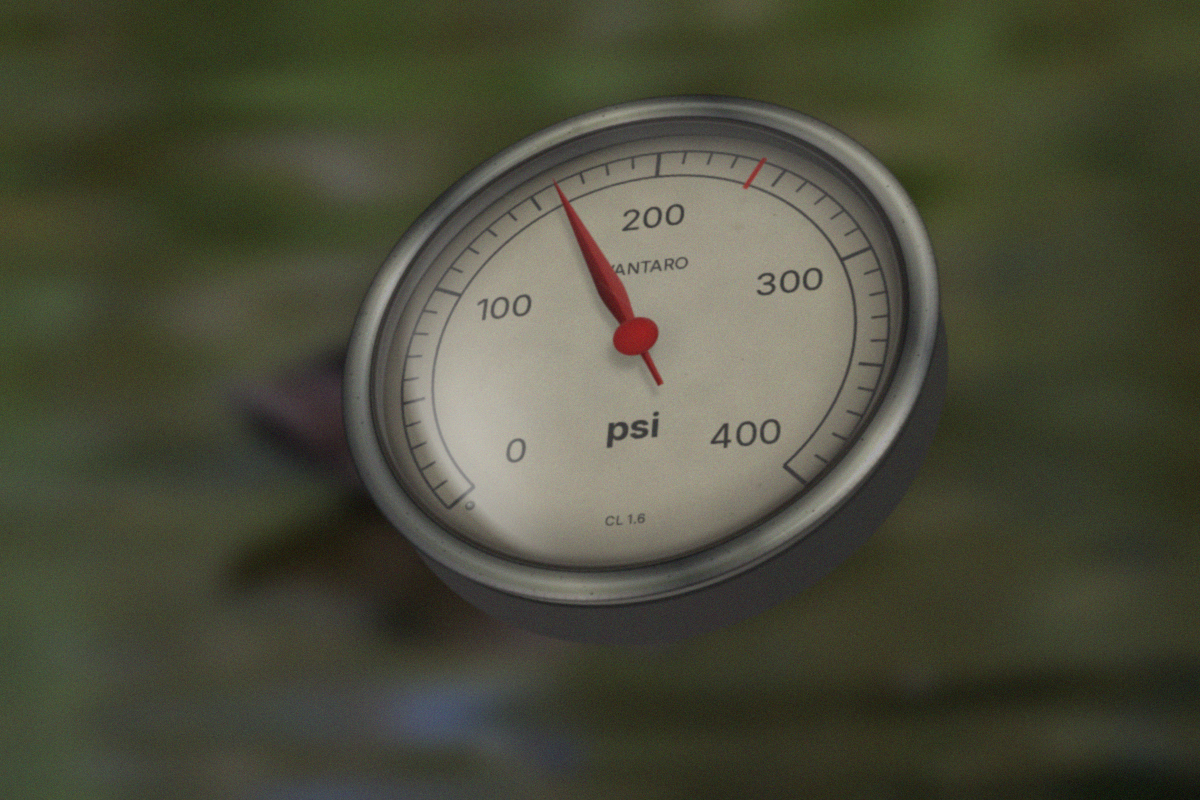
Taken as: psi 160
